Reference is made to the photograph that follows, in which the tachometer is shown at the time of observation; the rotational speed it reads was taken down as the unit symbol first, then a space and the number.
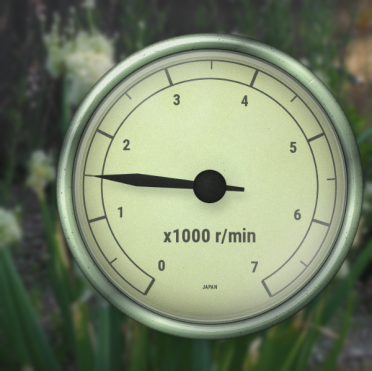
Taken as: rpm 1500
